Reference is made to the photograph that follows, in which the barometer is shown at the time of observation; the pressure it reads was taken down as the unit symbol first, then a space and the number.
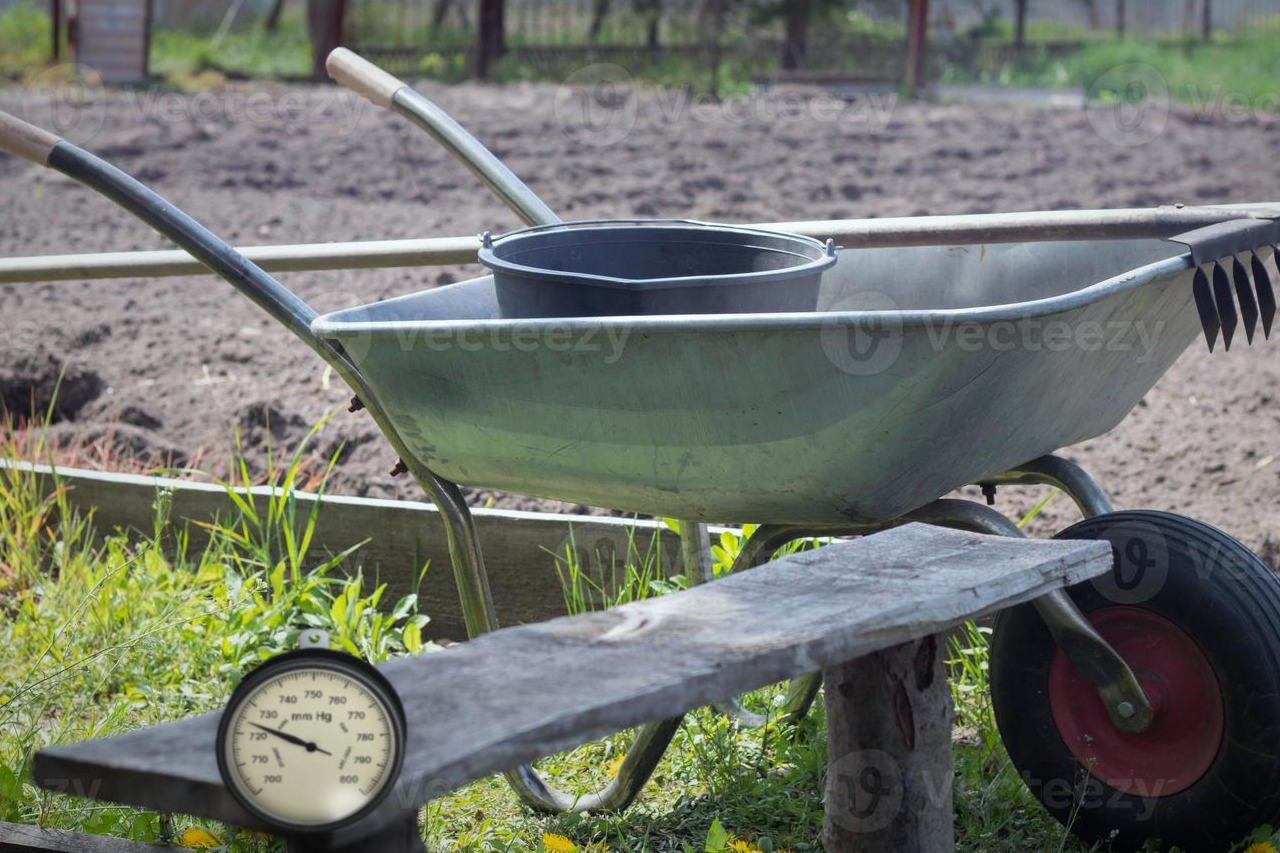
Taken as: mmHg 725
